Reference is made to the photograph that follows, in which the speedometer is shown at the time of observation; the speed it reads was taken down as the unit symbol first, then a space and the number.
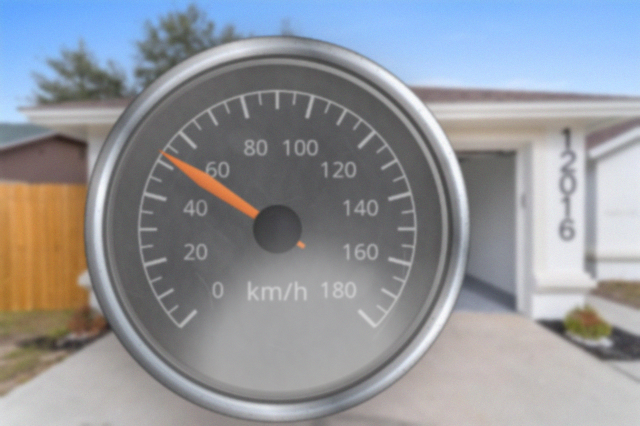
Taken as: km/h 52.5
